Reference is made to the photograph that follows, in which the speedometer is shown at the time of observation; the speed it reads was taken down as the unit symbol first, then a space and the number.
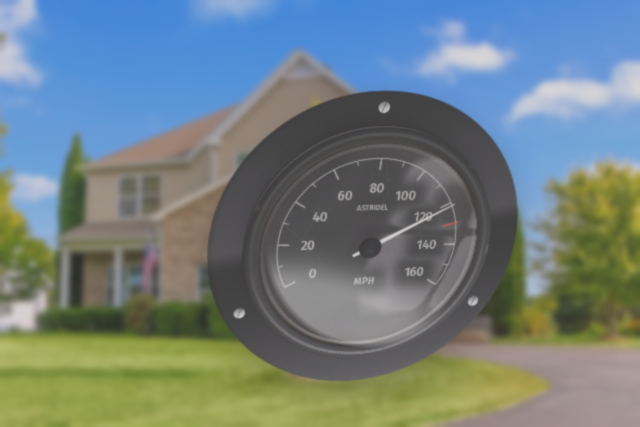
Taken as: mph 120
